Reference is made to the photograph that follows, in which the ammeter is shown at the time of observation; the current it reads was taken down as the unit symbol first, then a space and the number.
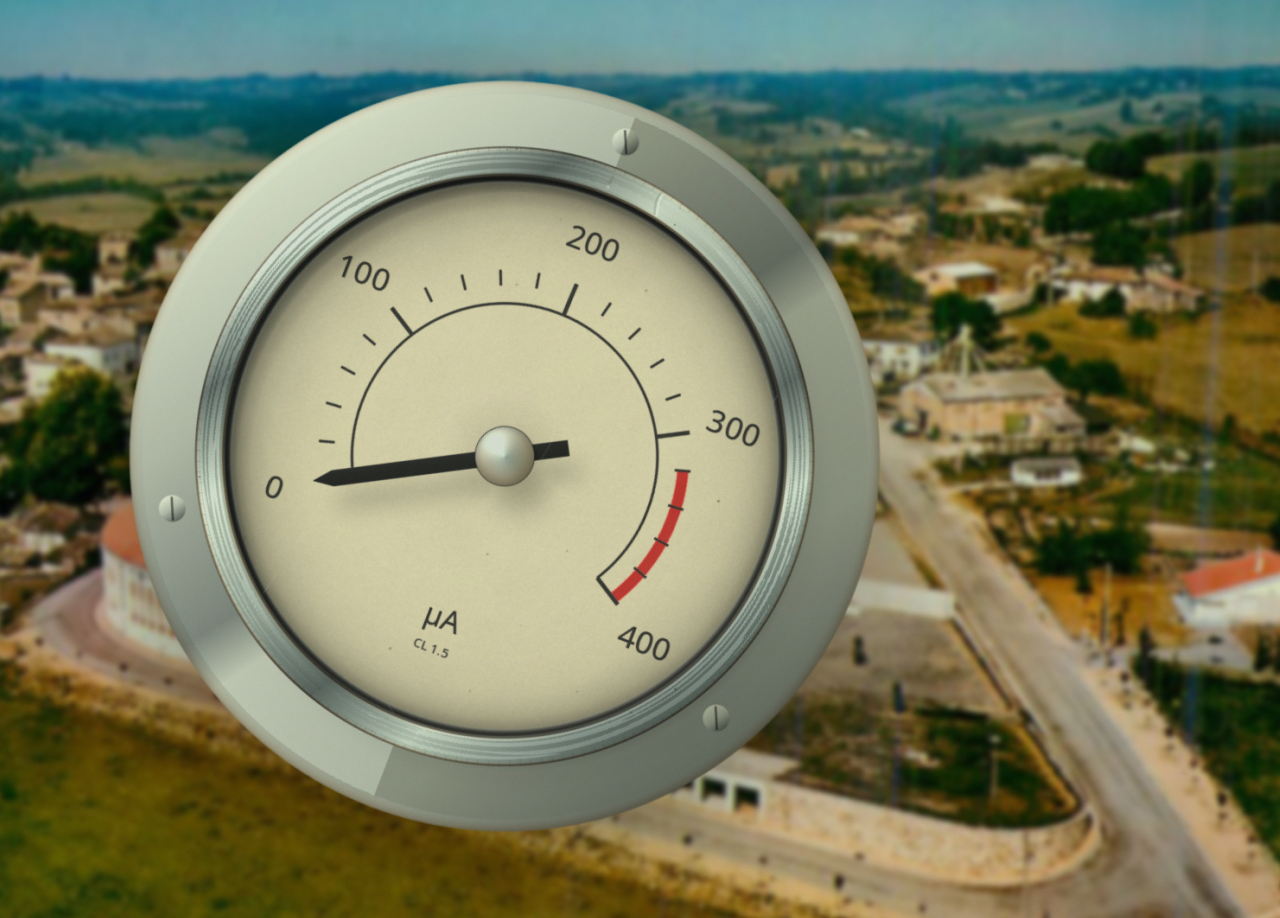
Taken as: µA 0
